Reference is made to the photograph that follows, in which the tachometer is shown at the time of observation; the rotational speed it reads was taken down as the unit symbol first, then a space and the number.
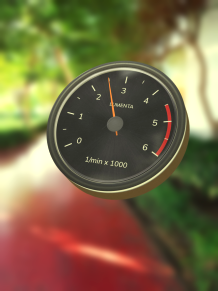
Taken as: rpm 2500
